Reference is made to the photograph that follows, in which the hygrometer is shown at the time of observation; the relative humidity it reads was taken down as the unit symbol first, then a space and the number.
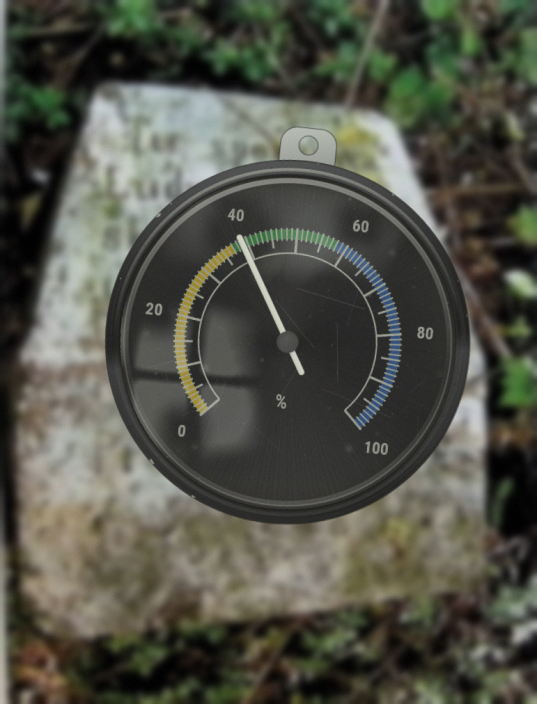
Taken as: % 39
